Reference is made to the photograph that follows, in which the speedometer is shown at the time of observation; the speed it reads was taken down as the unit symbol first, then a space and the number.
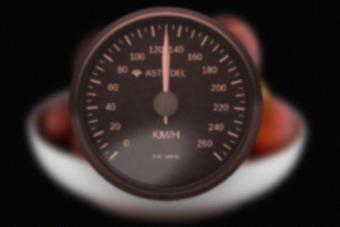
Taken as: km/h 130
